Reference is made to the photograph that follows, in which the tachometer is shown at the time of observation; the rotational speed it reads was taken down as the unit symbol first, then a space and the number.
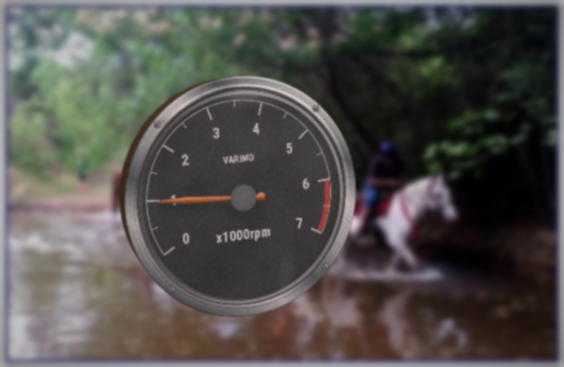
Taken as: rpm 1000
